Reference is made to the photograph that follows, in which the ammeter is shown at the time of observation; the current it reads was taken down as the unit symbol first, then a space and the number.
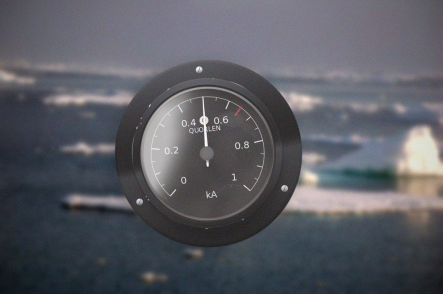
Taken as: kA 0.5
